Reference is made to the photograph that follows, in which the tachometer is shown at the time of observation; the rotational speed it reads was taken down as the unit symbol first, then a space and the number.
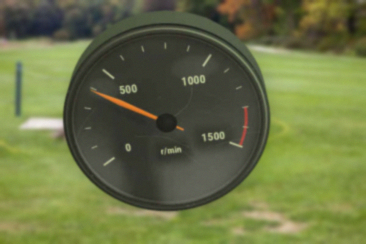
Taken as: rpm 400
